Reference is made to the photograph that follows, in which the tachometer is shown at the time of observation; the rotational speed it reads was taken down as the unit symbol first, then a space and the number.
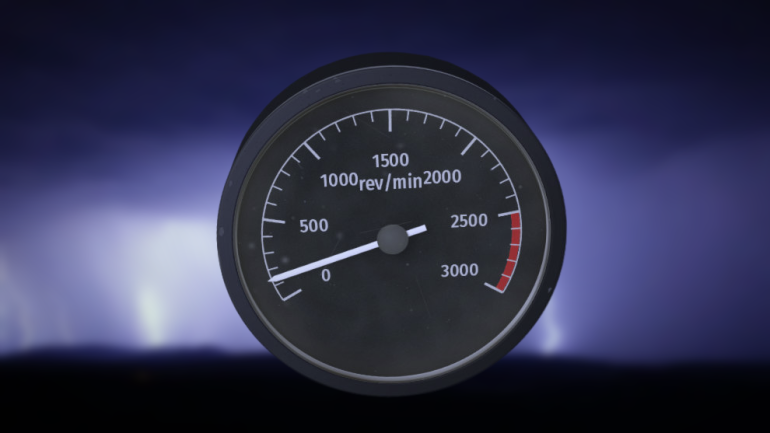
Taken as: rpm 150
